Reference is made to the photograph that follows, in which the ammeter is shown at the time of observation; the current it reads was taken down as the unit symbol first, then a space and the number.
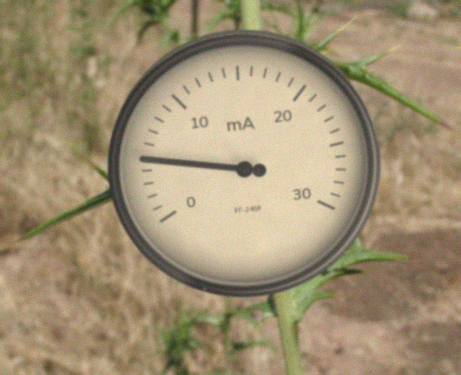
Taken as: mA 5
